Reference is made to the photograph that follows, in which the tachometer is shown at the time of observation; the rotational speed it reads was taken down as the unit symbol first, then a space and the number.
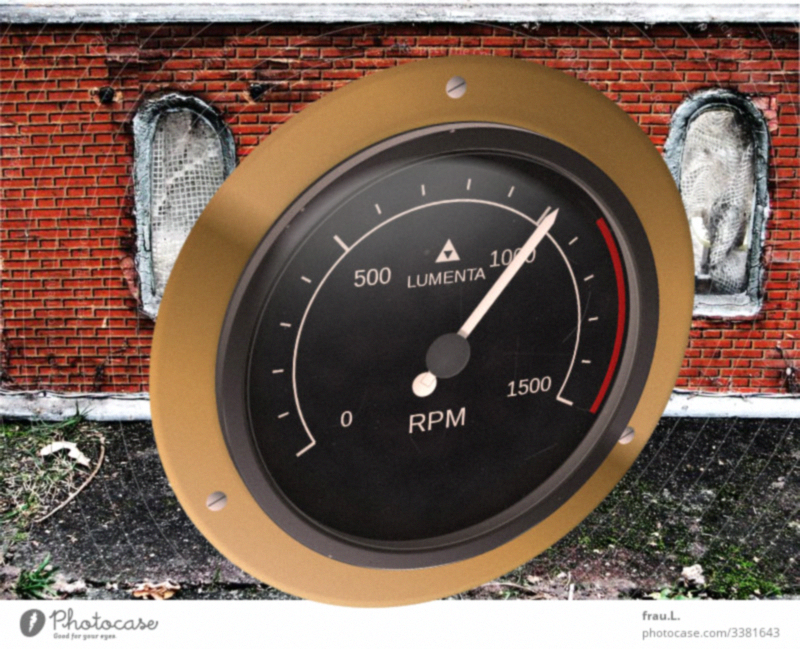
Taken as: rpm 1000
